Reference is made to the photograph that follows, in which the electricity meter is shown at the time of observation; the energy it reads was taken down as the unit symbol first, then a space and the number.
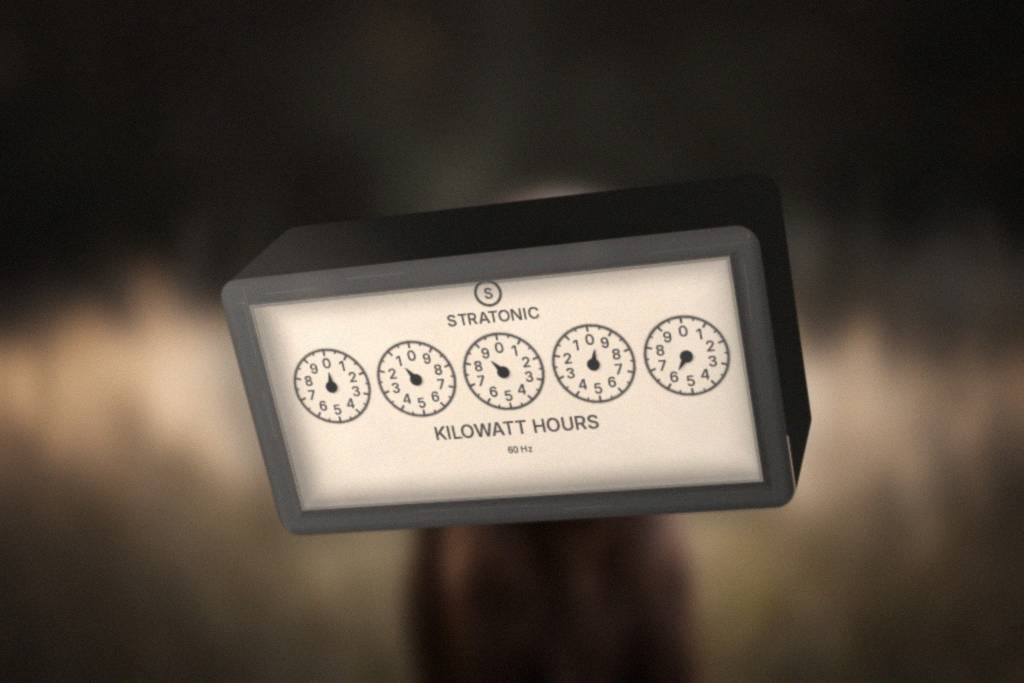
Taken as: kWh 896
